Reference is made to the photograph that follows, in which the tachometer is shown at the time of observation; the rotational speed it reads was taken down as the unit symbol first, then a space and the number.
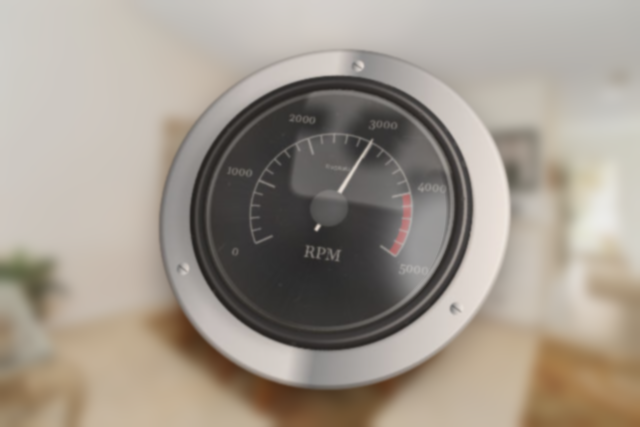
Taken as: rpm 3000
